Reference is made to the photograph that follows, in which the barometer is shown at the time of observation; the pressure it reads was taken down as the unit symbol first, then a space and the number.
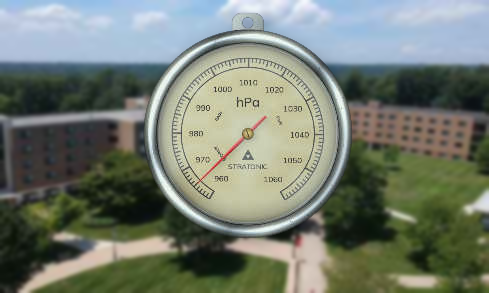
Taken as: hPa 965
